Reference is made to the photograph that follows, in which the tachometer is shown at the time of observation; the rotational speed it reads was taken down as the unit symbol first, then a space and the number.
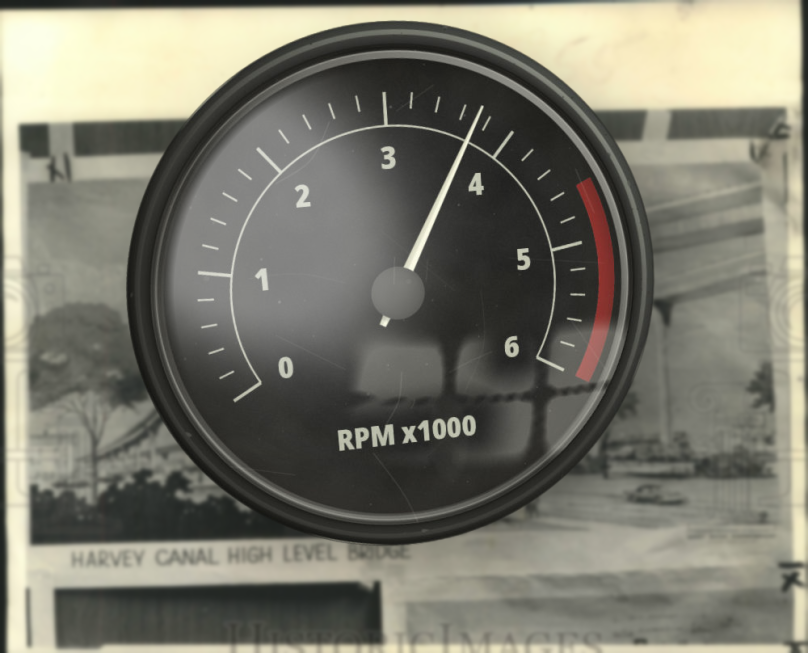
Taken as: rpm 3700
